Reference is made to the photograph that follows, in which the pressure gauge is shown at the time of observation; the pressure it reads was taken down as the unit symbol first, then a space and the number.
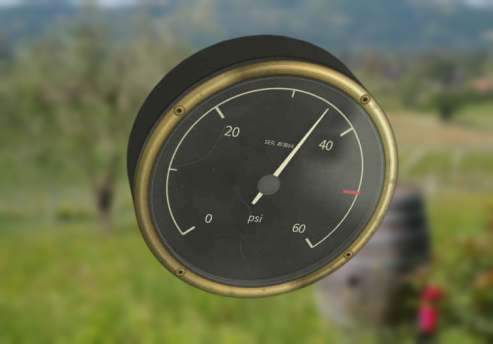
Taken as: psi 35
